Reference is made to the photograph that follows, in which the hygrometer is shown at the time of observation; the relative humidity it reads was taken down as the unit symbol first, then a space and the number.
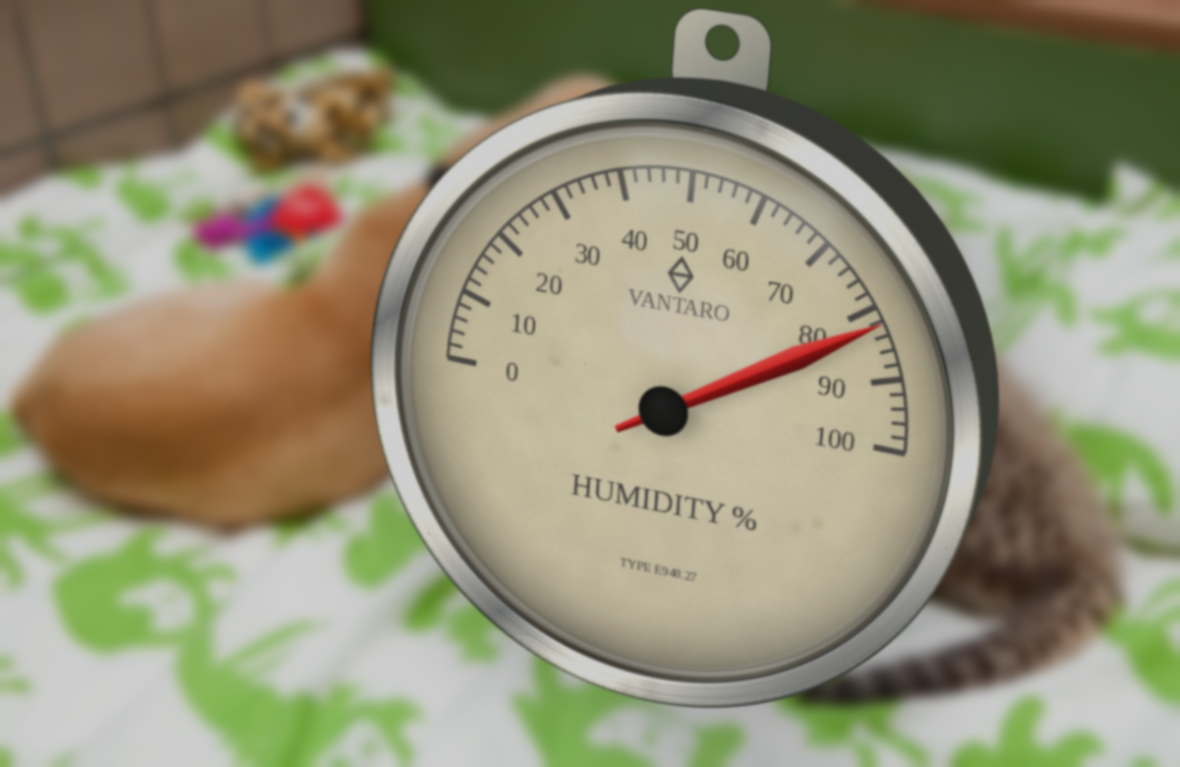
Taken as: % 82
